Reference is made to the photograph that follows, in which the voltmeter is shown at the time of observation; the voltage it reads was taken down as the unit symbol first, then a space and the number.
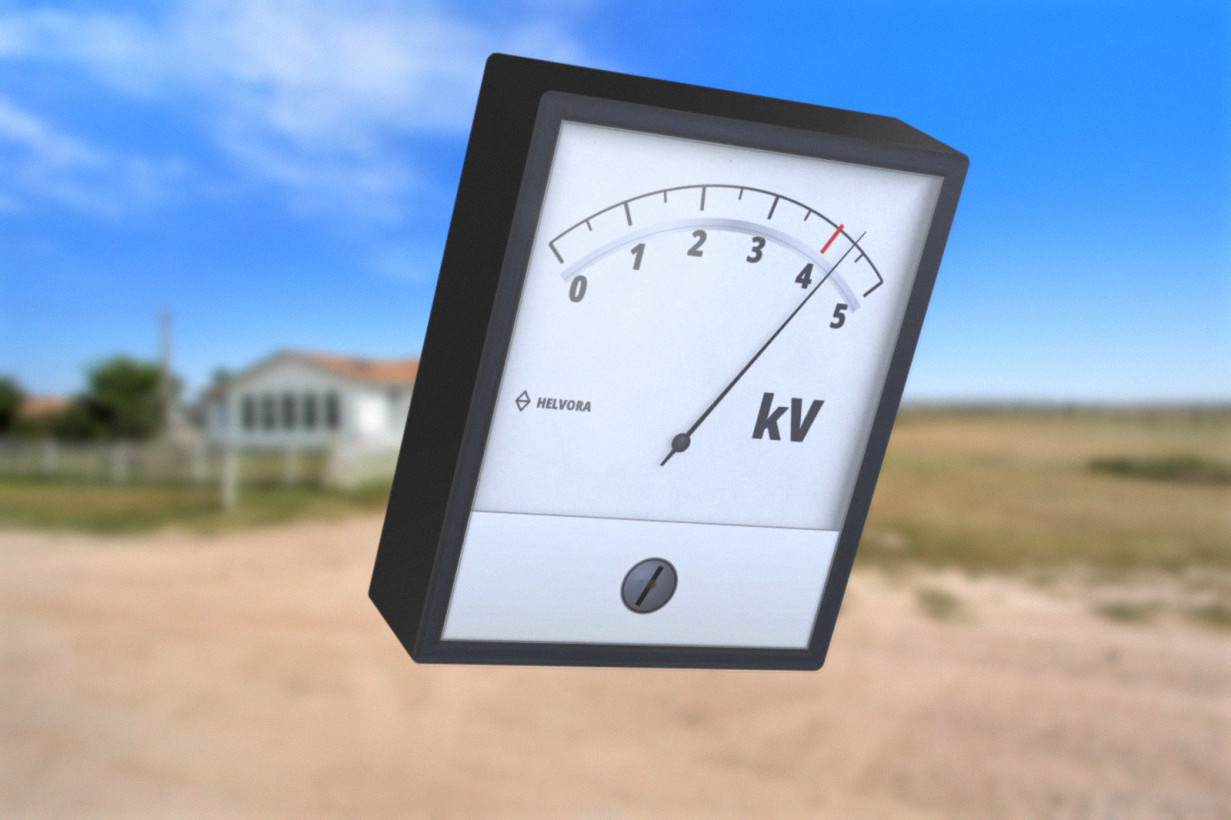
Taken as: kV 4.25
